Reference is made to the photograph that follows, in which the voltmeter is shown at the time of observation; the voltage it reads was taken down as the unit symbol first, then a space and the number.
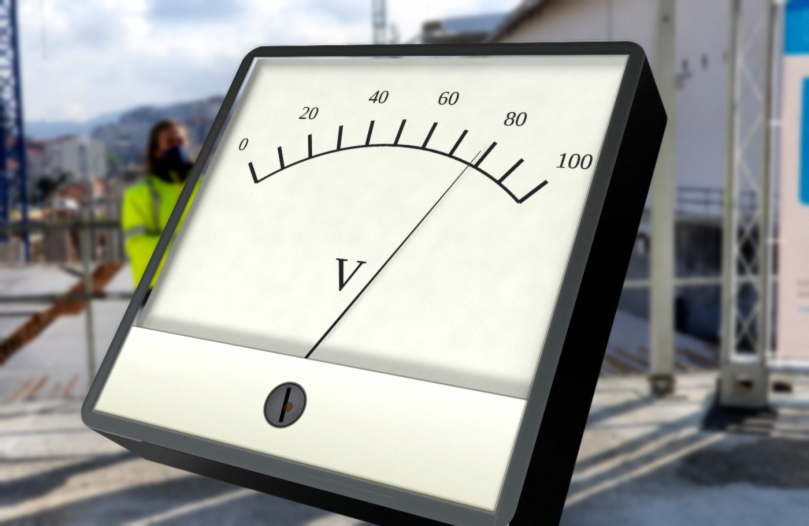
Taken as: V 80
